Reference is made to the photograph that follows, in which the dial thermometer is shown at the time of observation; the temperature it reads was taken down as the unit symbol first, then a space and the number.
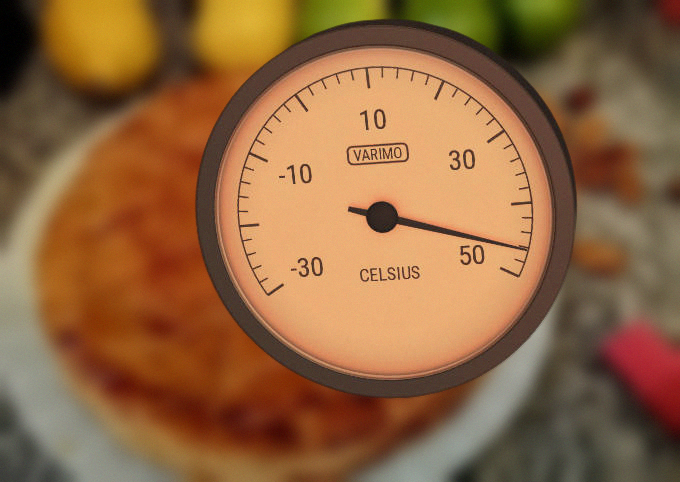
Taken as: °C 46
